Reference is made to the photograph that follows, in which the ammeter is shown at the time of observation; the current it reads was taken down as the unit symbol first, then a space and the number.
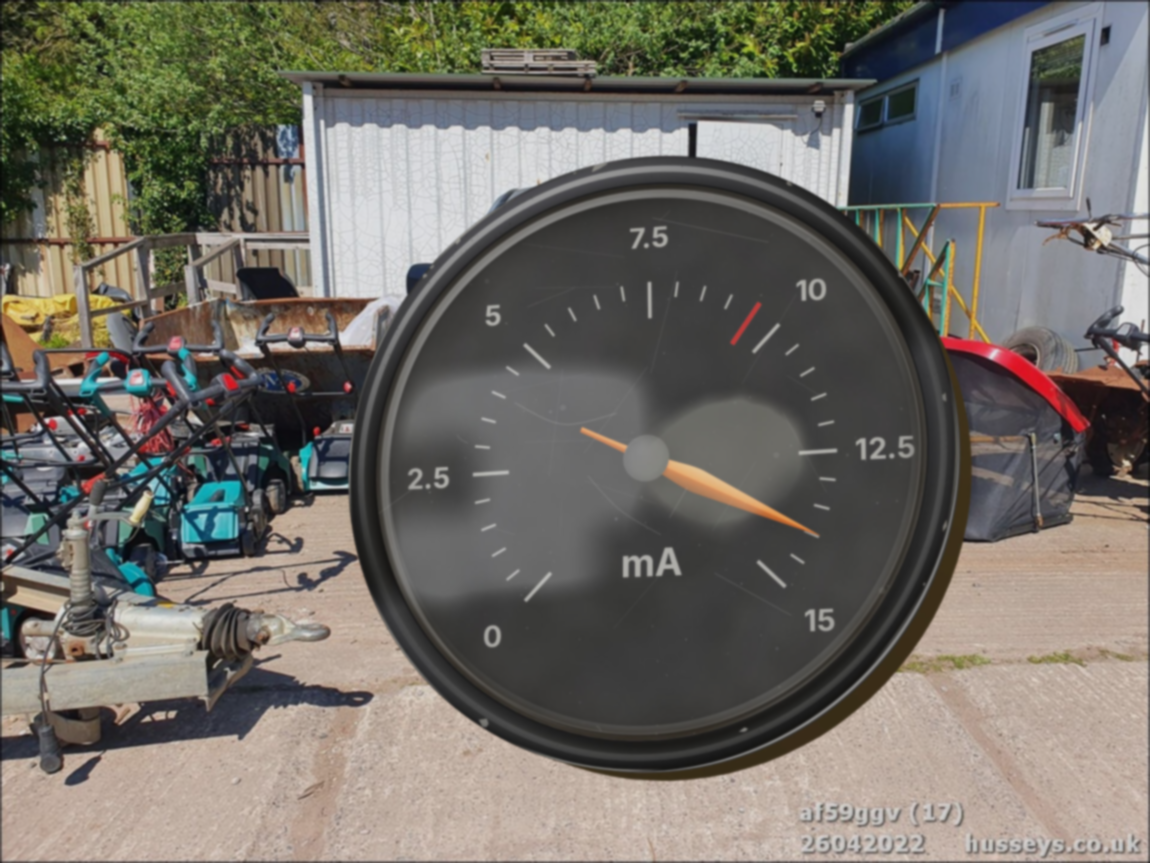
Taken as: mA 14
